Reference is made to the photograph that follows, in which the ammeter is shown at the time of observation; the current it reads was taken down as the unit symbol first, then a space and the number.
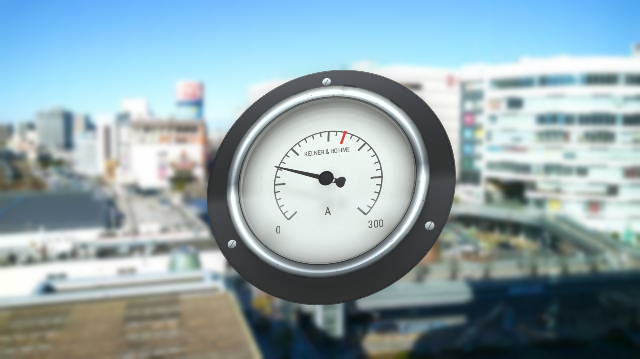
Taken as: A 70
